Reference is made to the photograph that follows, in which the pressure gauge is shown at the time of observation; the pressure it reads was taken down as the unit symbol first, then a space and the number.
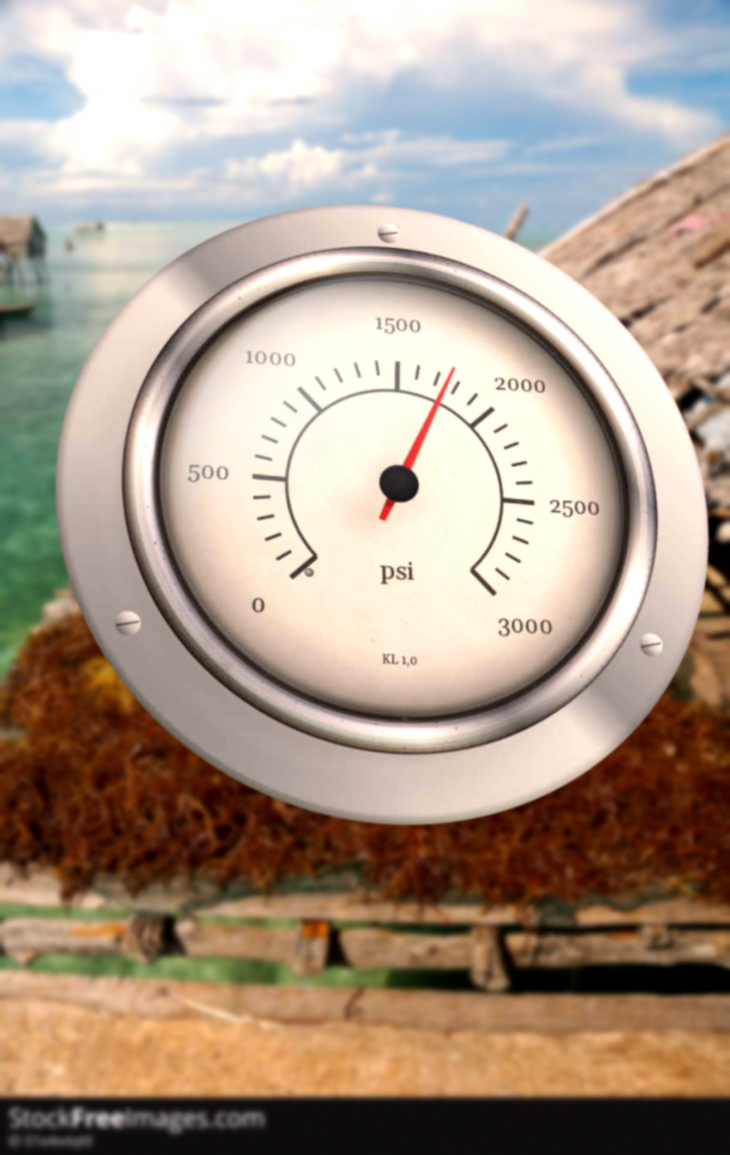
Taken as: psi 1750
